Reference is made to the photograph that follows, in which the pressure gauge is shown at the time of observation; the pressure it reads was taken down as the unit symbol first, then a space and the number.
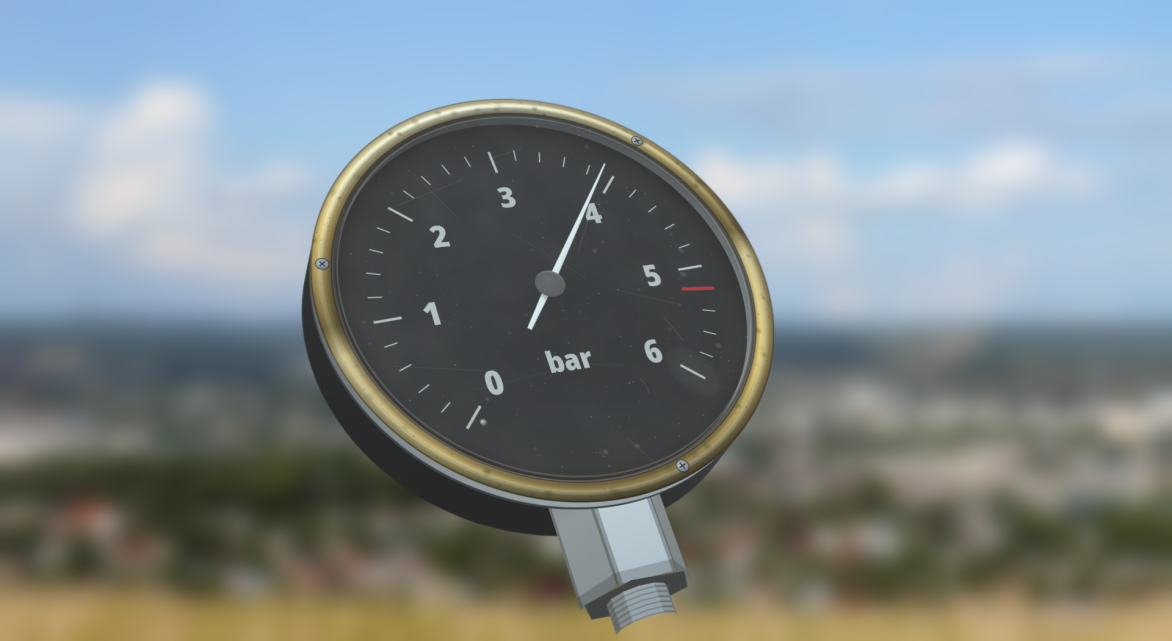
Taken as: bar 3.9
